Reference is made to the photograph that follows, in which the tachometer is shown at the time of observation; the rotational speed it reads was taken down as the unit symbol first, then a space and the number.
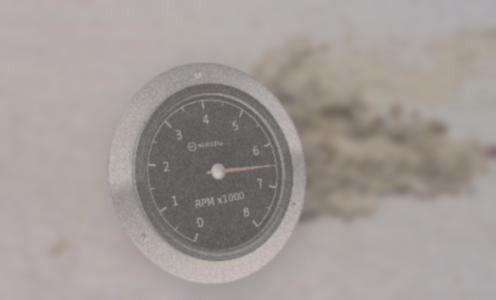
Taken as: rpm 6500
